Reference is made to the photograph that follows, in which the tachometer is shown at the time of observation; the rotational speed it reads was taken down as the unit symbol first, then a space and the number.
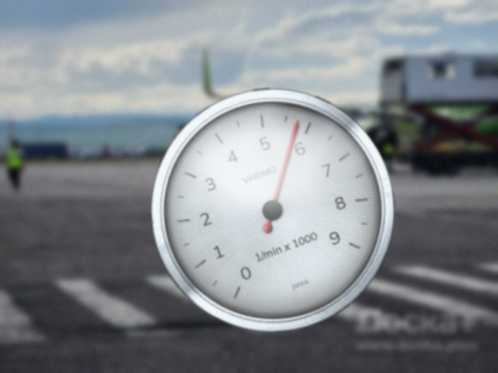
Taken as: rpm 5750
